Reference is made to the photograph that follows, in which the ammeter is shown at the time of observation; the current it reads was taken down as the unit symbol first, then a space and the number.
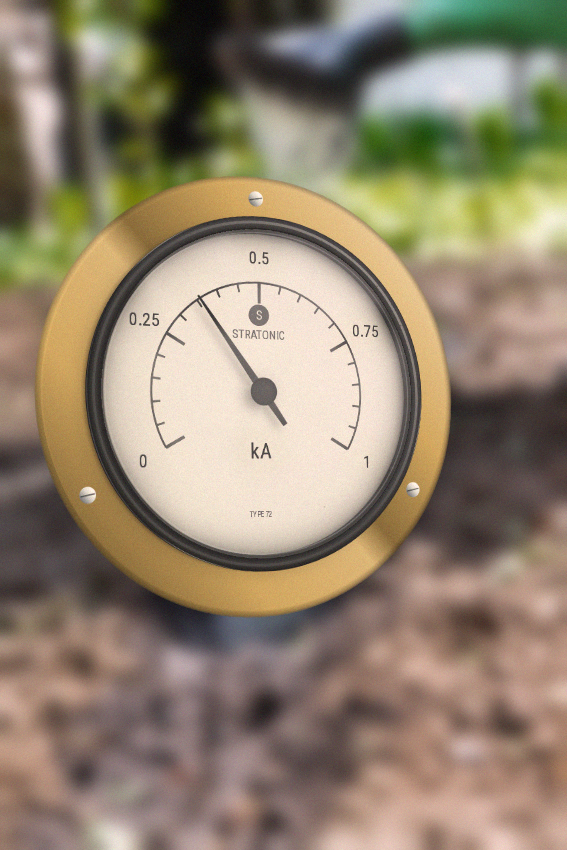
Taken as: kA 0.35
